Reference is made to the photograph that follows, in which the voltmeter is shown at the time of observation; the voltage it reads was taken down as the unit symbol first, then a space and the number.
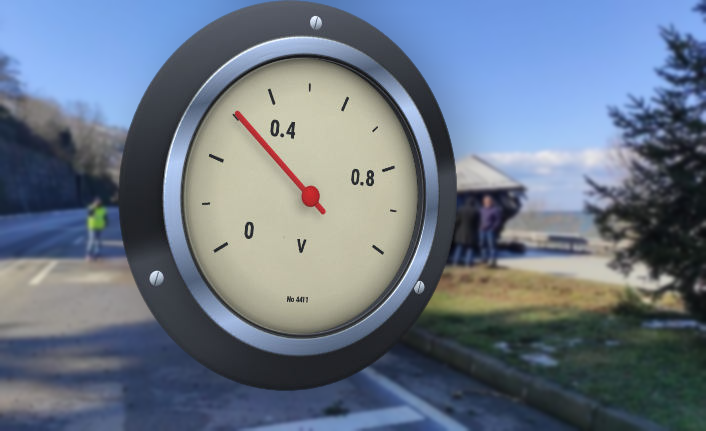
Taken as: V 0.3
